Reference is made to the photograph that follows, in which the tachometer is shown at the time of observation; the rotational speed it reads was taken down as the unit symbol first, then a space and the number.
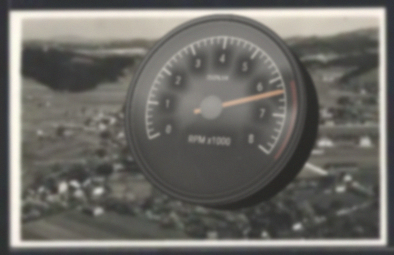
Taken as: rpm 6400
